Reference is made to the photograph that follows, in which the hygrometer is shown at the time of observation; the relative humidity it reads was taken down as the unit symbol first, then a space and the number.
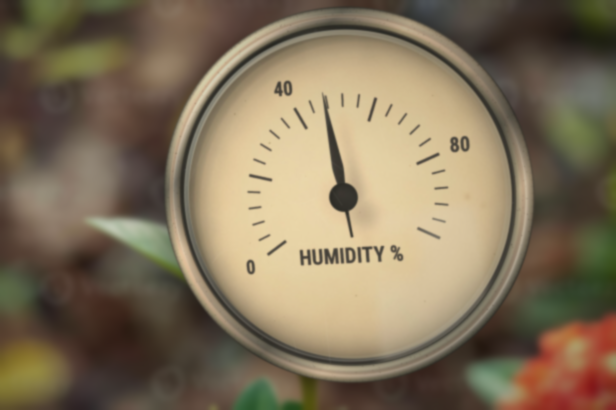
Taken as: % 48
